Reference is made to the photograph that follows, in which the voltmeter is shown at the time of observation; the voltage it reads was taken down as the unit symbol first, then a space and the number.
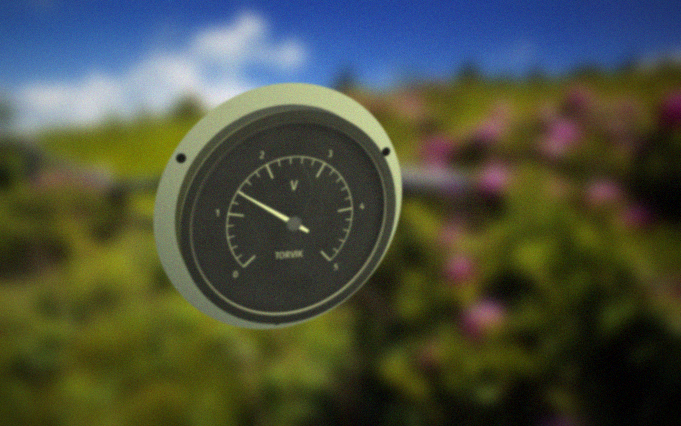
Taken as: V 1.4
